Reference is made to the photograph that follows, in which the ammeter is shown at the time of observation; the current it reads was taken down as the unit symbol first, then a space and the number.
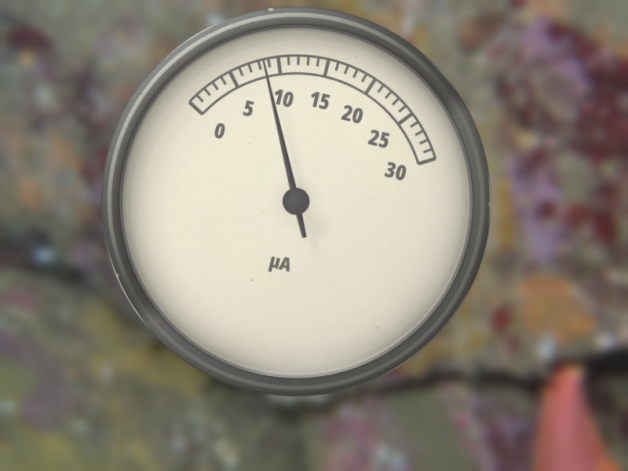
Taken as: µA 8.5
